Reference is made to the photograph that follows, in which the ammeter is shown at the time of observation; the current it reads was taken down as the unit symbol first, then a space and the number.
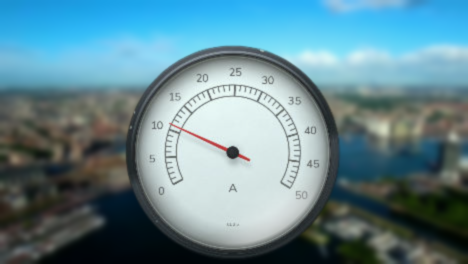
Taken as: A 11
